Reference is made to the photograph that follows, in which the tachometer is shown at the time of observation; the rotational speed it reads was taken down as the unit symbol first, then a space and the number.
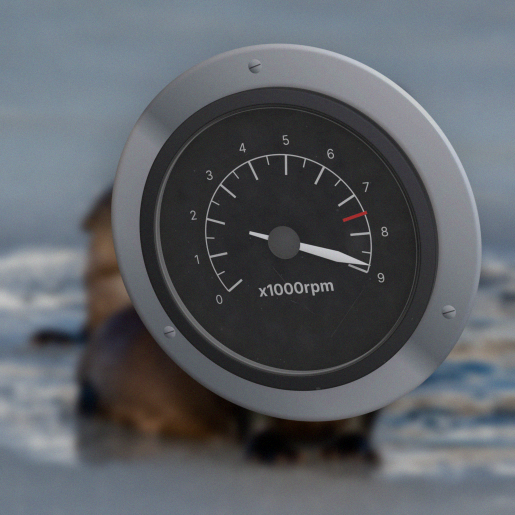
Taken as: rpm 8750
